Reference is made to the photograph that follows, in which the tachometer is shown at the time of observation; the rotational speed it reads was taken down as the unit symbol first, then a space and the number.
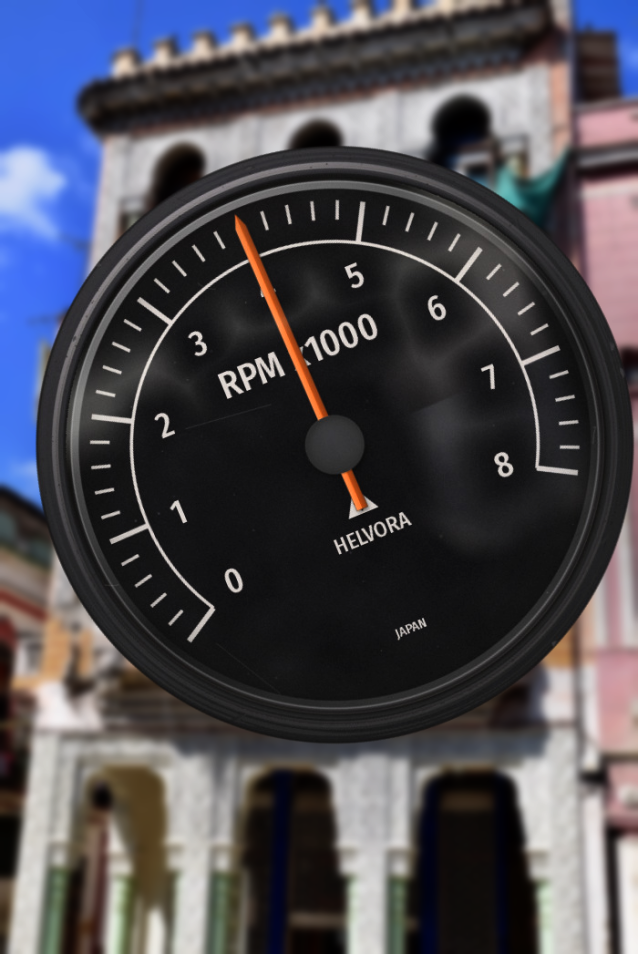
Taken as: rpm 4000
